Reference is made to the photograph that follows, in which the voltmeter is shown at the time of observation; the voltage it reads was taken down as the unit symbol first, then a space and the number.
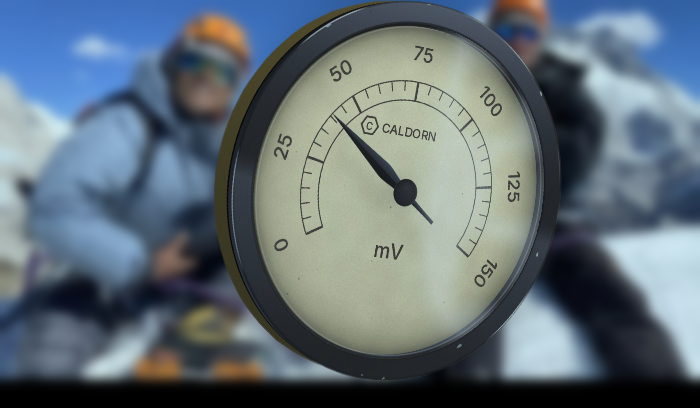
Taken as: mV 40
